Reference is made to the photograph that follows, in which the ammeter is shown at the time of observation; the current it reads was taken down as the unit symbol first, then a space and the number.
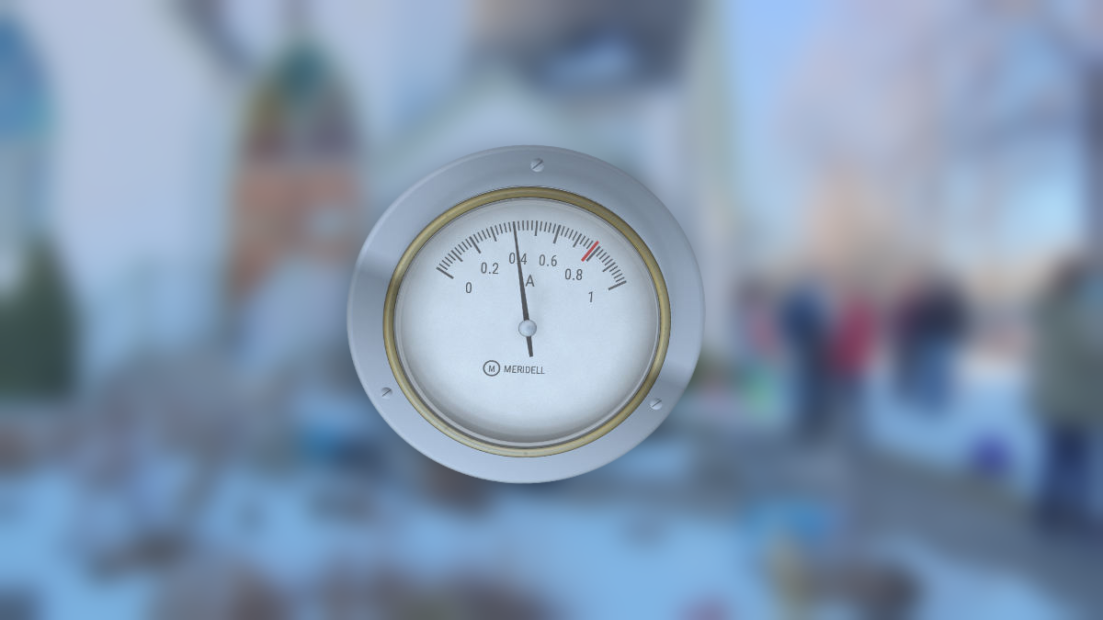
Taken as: A 0.4
